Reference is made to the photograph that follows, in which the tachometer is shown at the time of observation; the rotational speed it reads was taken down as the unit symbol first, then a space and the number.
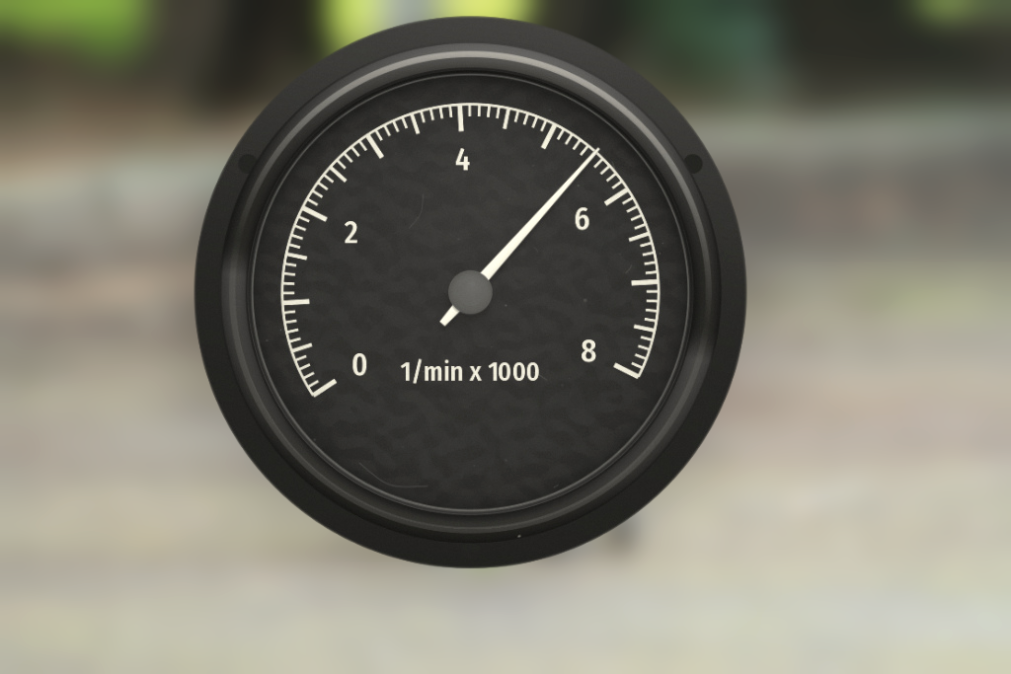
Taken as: rpm 5500
